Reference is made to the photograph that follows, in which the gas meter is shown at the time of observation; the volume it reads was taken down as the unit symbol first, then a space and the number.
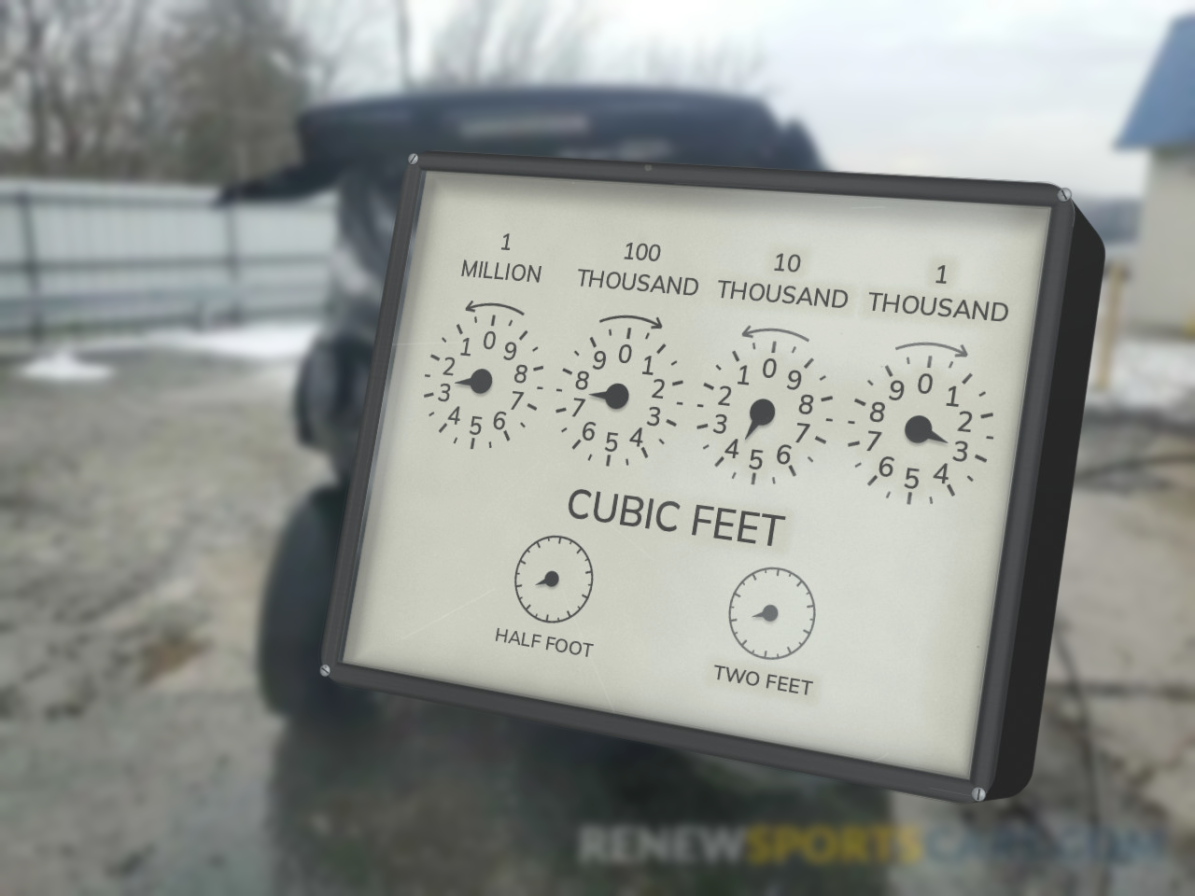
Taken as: ft³ 274300
